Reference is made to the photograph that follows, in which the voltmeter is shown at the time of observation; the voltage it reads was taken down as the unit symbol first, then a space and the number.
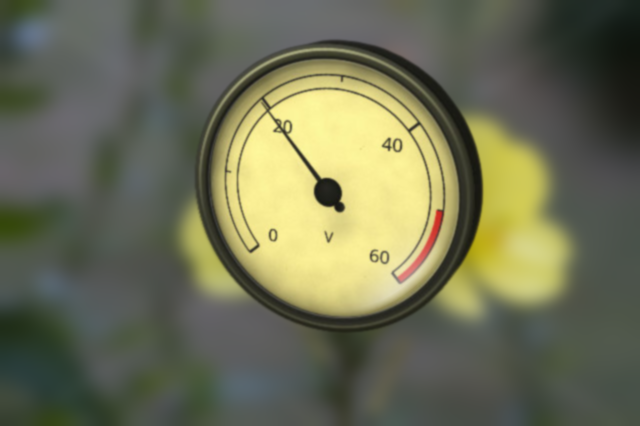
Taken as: V 20
